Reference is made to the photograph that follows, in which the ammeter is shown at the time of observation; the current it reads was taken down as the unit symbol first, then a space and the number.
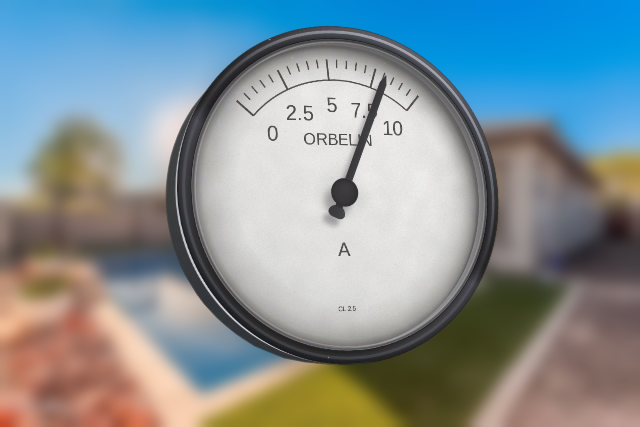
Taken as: A 8
